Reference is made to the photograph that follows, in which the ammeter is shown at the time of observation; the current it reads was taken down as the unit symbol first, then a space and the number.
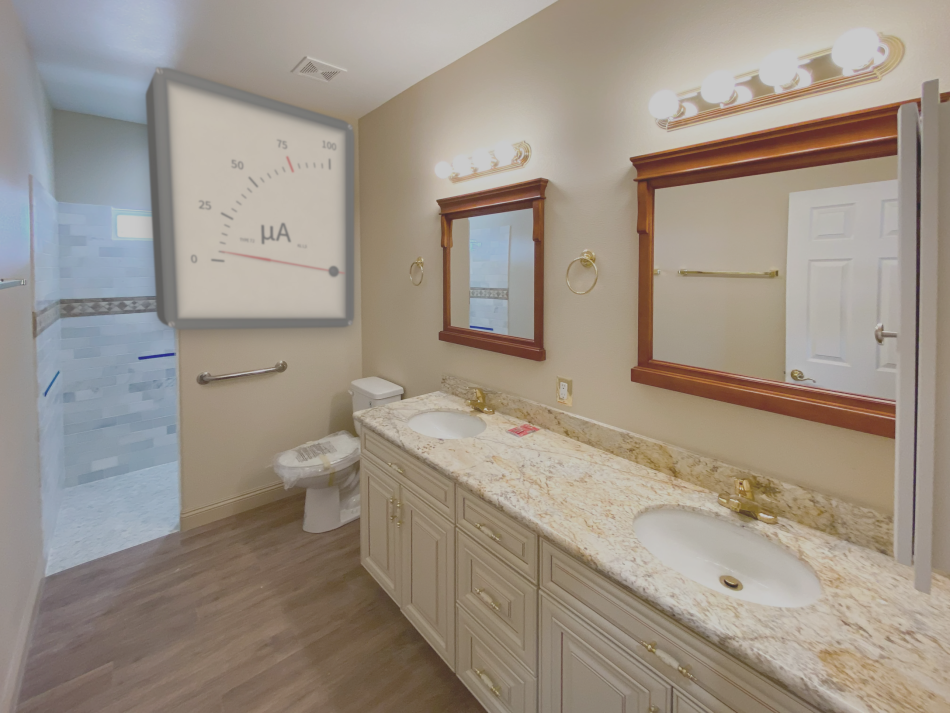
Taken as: µA 5
